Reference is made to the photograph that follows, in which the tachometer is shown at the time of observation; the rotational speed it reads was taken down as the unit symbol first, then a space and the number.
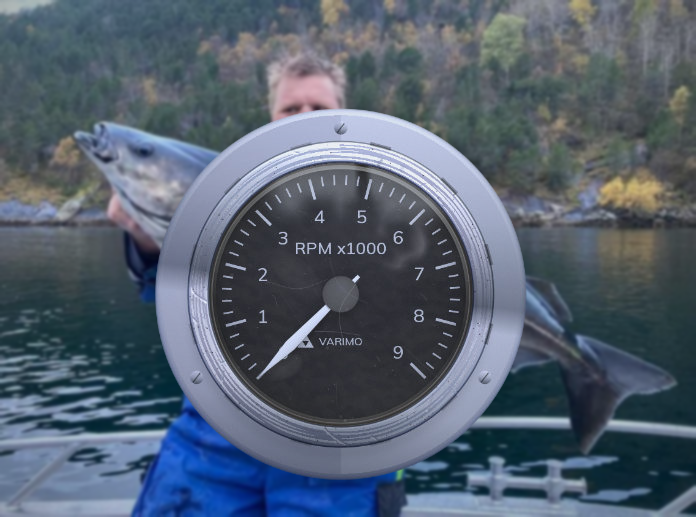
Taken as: rpm 0
